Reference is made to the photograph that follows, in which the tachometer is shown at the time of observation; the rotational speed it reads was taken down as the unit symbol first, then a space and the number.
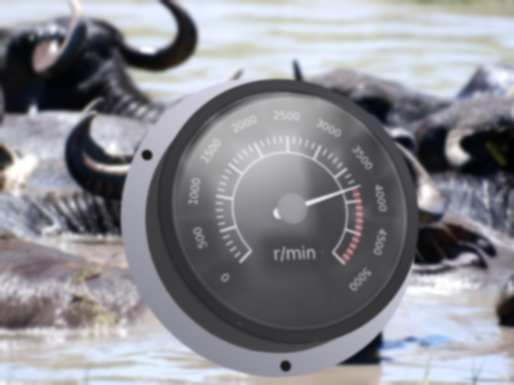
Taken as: rpm 3800
